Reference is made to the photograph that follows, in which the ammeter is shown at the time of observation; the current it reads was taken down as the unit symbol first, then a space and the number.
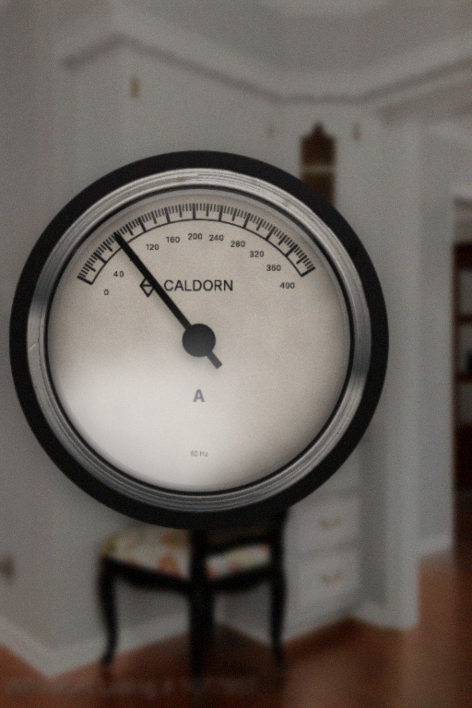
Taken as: A 80
